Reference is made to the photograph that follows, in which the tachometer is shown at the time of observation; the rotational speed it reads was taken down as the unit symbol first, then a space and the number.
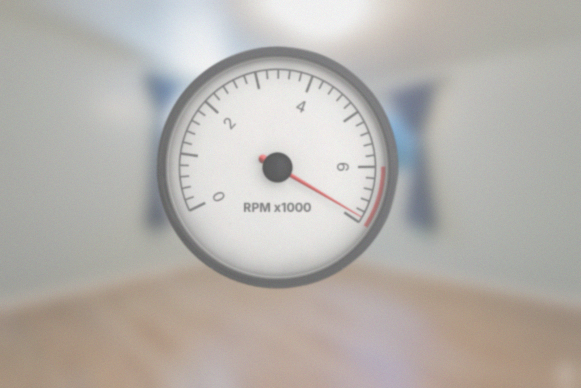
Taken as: rpm 6900
